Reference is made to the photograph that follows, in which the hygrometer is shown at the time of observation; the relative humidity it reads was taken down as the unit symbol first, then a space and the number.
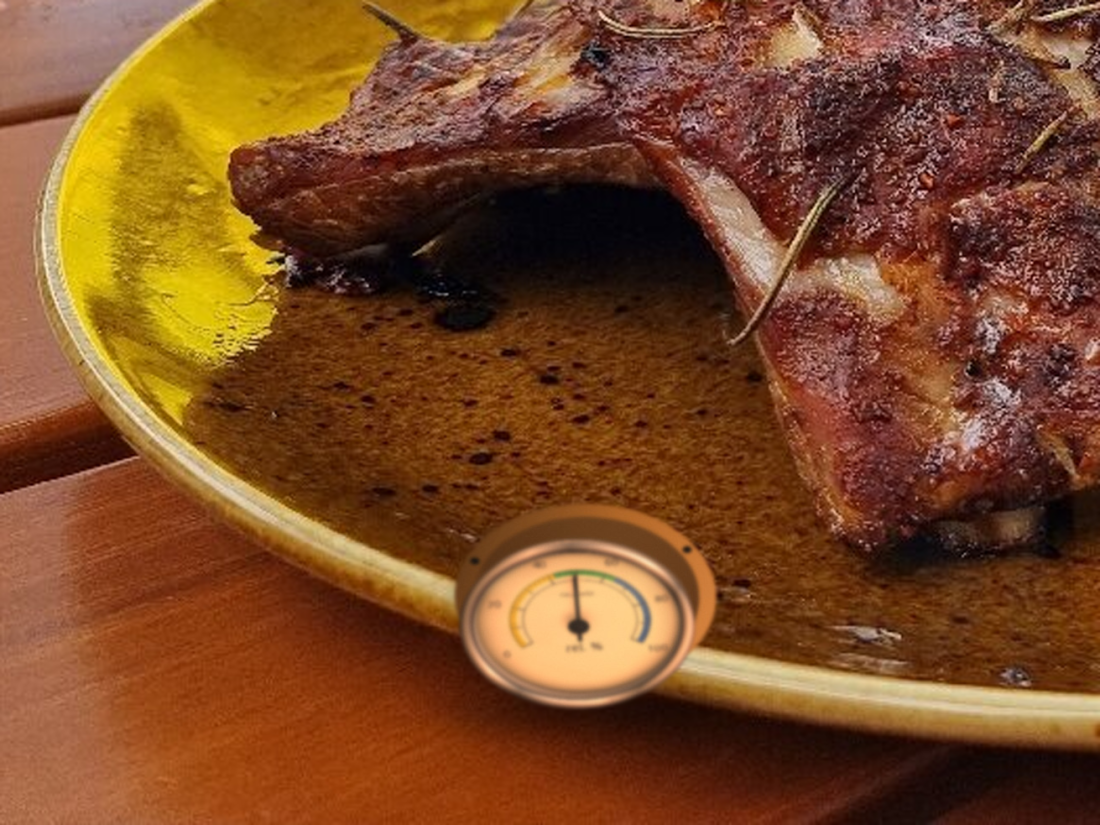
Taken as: % 50
